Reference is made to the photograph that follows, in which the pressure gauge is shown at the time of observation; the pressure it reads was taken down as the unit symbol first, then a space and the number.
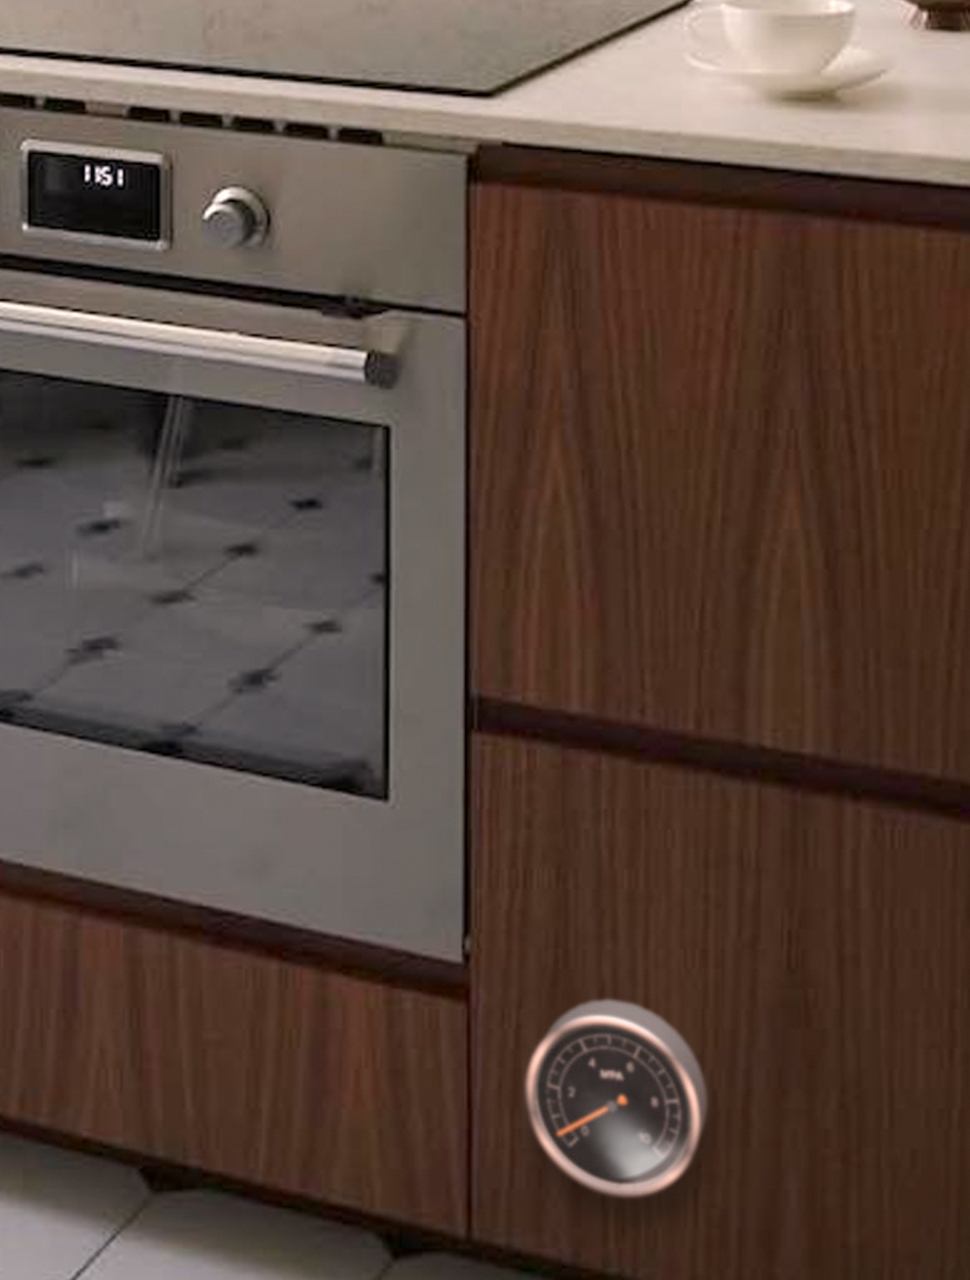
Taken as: MPa 0.5
